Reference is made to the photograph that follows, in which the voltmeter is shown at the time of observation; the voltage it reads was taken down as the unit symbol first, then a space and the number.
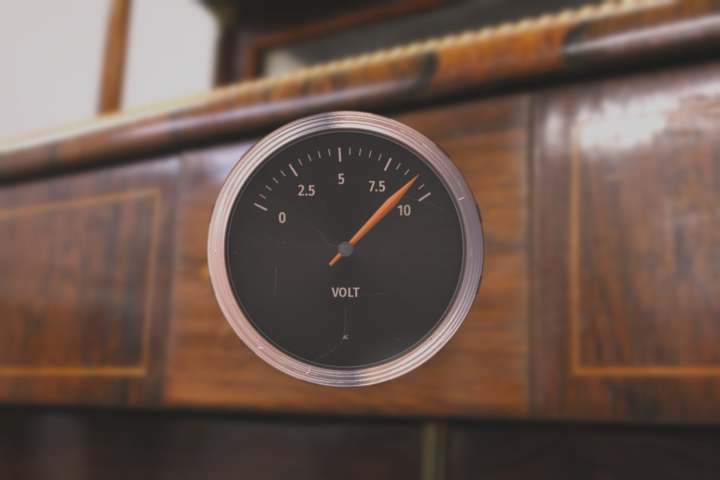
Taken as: V 9
